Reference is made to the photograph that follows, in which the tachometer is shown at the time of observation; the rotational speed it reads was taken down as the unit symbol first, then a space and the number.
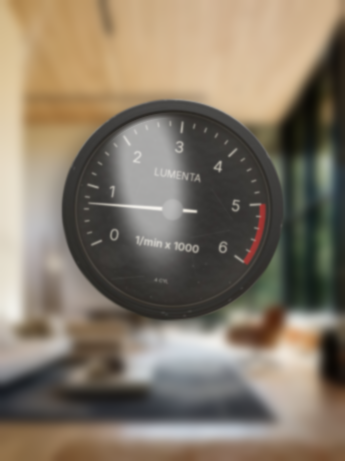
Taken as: rpm 700
